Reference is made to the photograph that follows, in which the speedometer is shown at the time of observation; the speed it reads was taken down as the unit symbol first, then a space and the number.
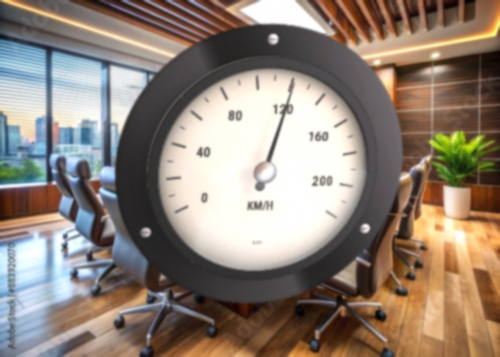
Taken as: km/h 120
